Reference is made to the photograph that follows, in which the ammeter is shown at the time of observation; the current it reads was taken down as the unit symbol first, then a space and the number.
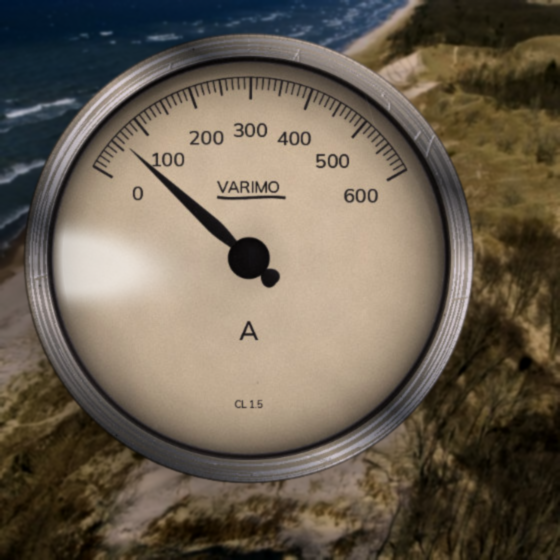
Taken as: A 60
